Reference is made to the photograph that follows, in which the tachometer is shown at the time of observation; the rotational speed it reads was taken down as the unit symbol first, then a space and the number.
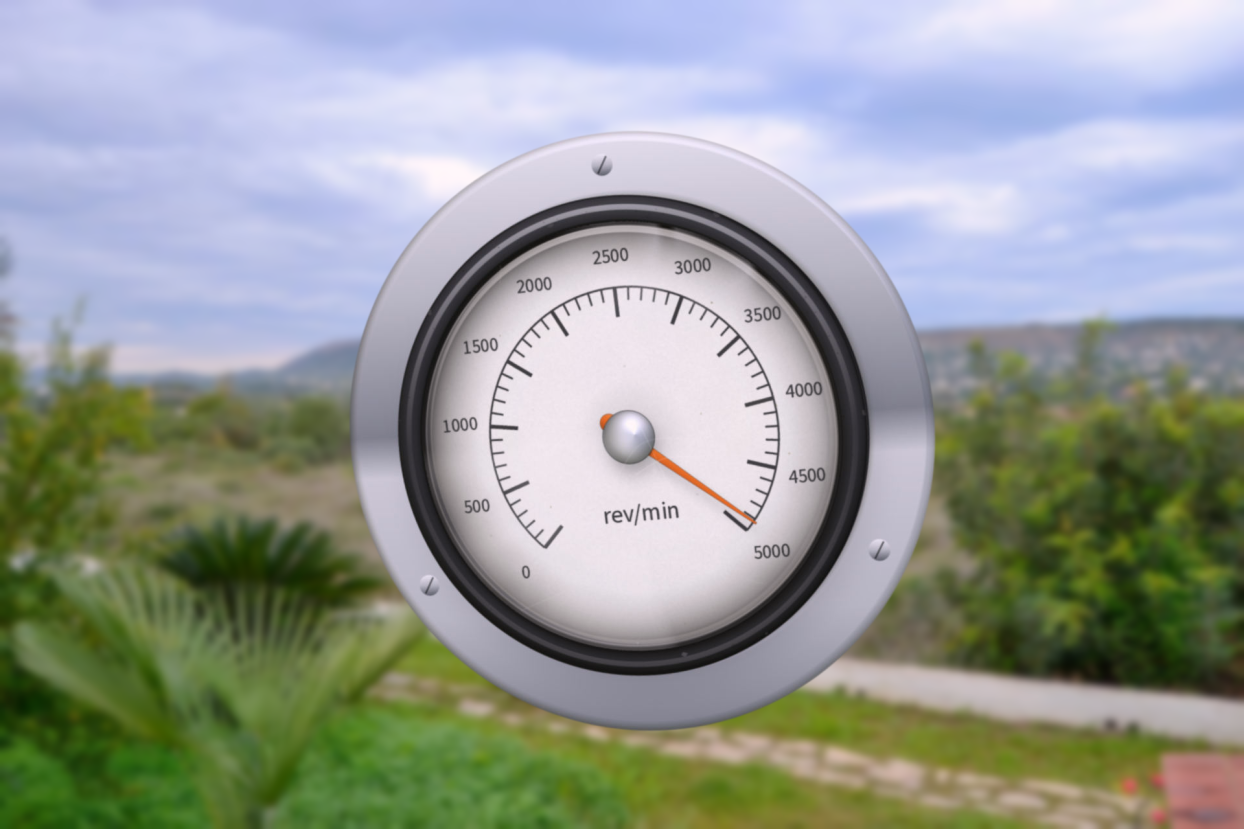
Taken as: rpm 4900
